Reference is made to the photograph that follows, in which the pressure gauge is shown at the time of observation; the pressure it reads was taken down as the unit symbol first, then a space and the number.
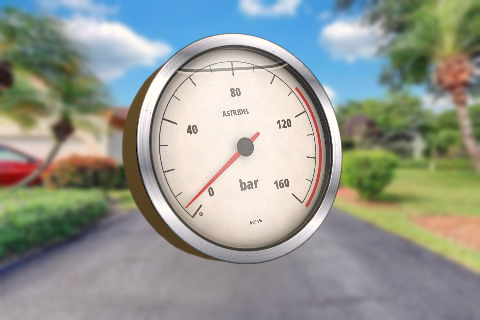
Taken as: bar 5
